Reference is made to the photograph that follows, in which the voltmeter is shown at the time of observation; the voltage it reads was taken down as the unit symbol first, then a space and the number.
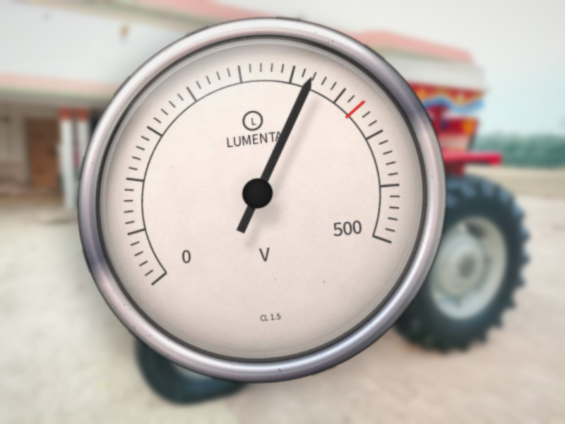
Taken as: V 320
